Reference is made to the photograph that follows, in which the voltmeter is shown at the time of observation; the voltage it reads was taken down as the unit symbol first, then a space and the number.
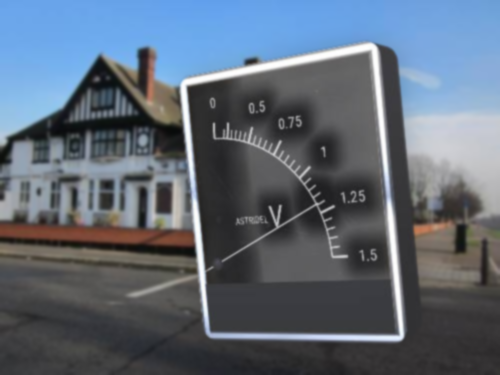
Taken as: V 1.2
